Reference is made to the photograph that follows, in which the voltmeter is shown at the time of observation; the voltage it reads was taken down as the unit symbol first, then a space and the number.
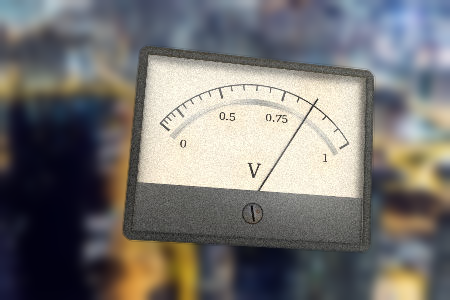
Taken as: V 0.85
